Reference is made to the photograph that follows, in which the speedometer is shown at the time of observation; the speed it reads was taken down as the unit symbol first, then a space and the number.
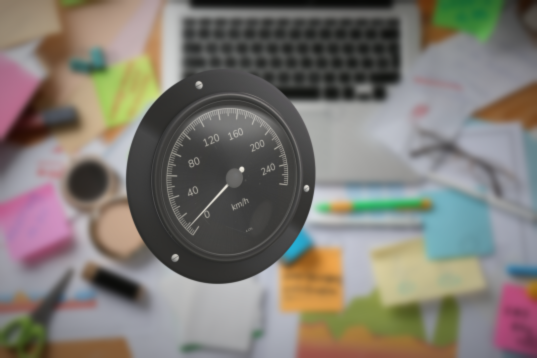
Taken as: km/h 10
